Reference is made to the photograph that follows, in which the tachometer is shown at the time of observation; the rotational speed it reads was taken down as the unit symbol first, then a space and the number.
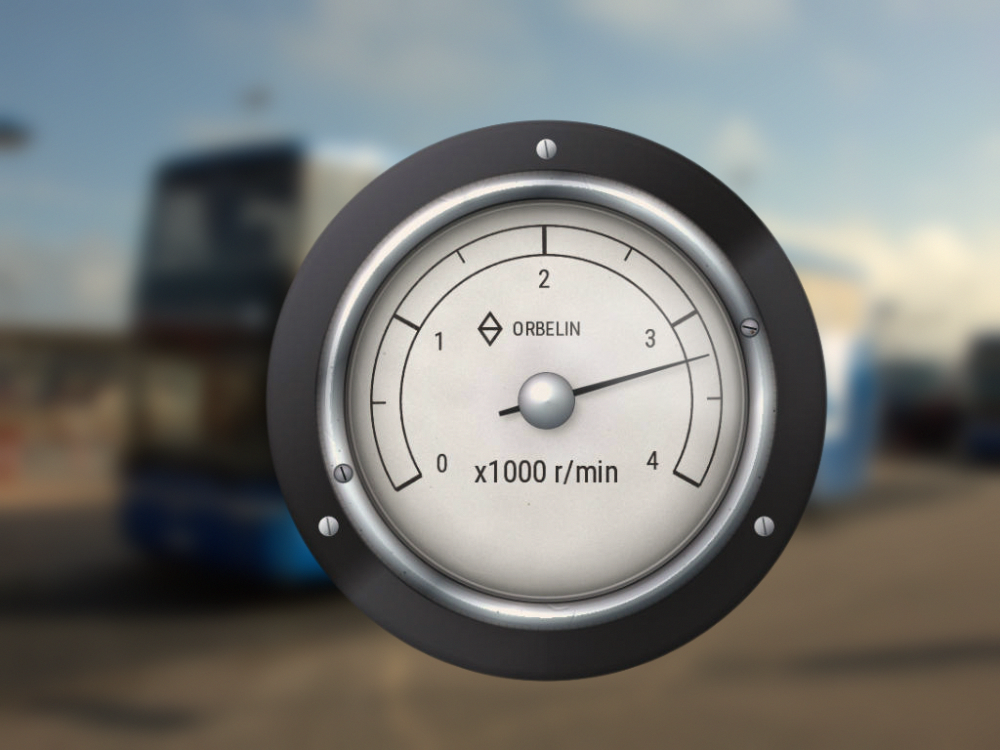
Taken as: rpm 3250
